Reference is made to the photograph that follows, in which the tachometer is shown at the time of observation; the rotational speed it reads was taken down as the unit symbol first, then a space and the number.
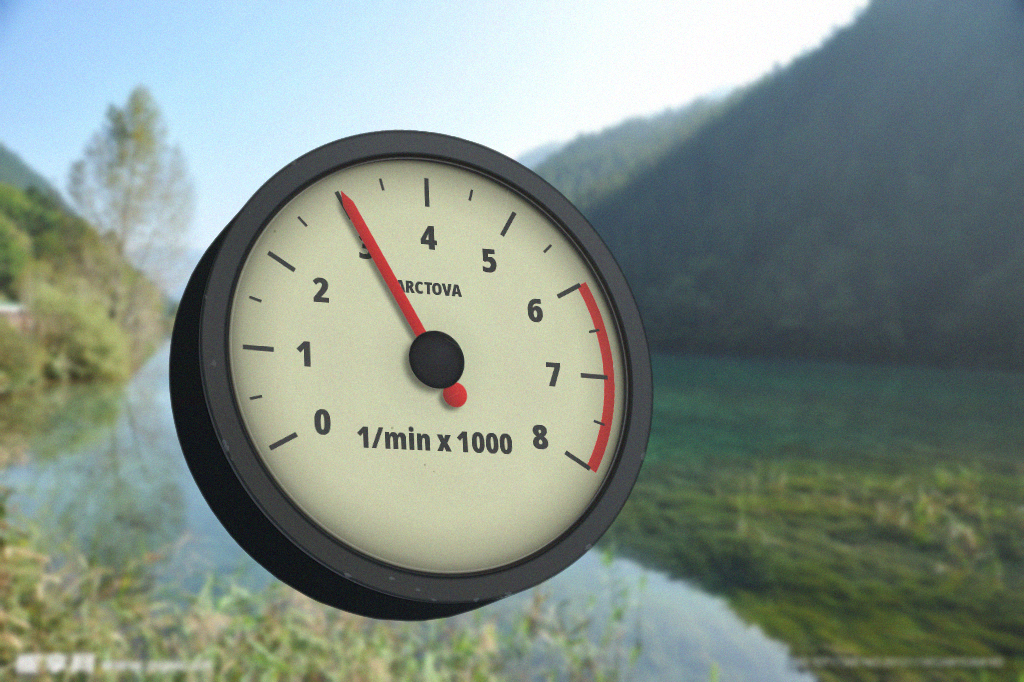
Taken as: rpm 3000
